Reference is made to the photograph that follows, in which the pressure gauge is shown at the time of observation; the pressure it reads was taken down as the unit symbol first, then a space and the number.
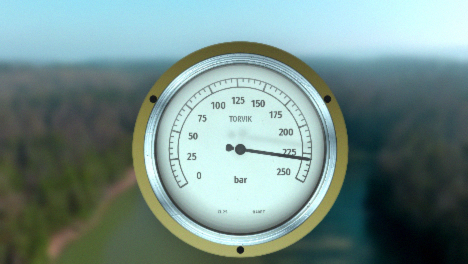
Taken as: bar 230
